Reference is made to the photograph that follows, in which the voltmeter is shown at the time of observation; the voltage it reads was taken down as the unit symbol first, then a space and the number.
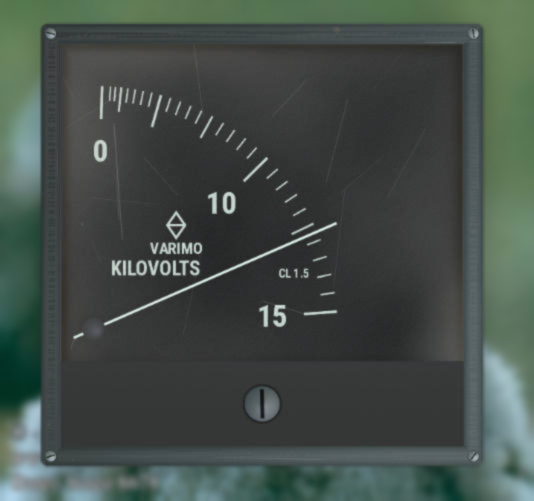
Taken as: kV 12.75
